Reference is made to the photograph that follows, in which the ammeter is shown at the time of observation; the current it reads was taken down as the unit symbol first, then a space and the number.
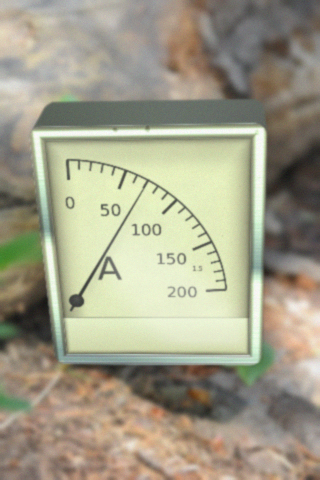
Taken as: A 70
